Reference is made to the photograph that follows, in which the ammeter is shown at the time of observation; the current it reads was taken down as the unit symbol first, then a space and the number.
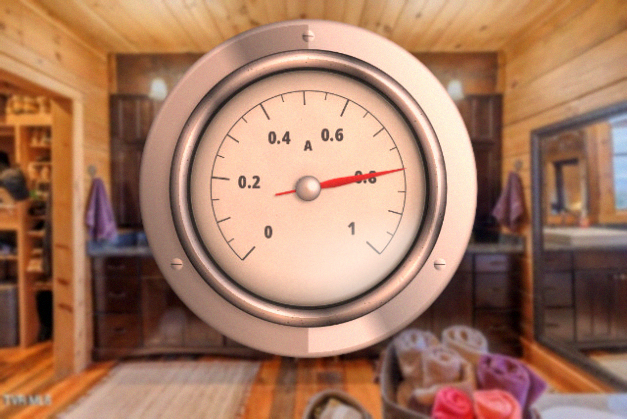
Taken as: A 0.8
